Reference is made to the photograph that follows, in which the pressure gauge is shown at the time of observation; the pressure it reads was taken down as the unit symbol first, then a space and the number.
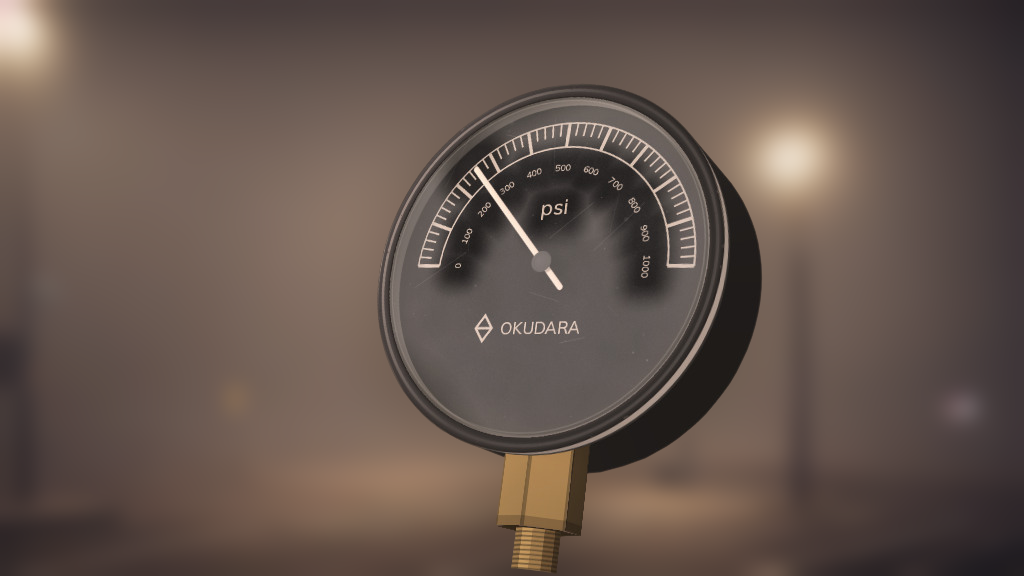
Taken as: psi 260
